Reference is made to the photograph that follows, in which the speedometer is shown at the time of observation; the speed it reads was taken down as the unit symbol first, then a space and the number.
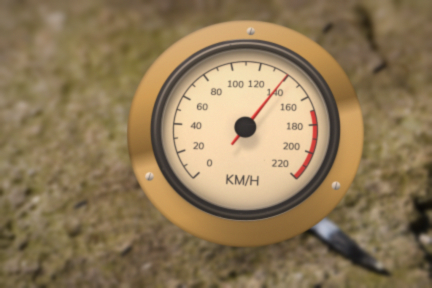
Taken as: km/h 140
